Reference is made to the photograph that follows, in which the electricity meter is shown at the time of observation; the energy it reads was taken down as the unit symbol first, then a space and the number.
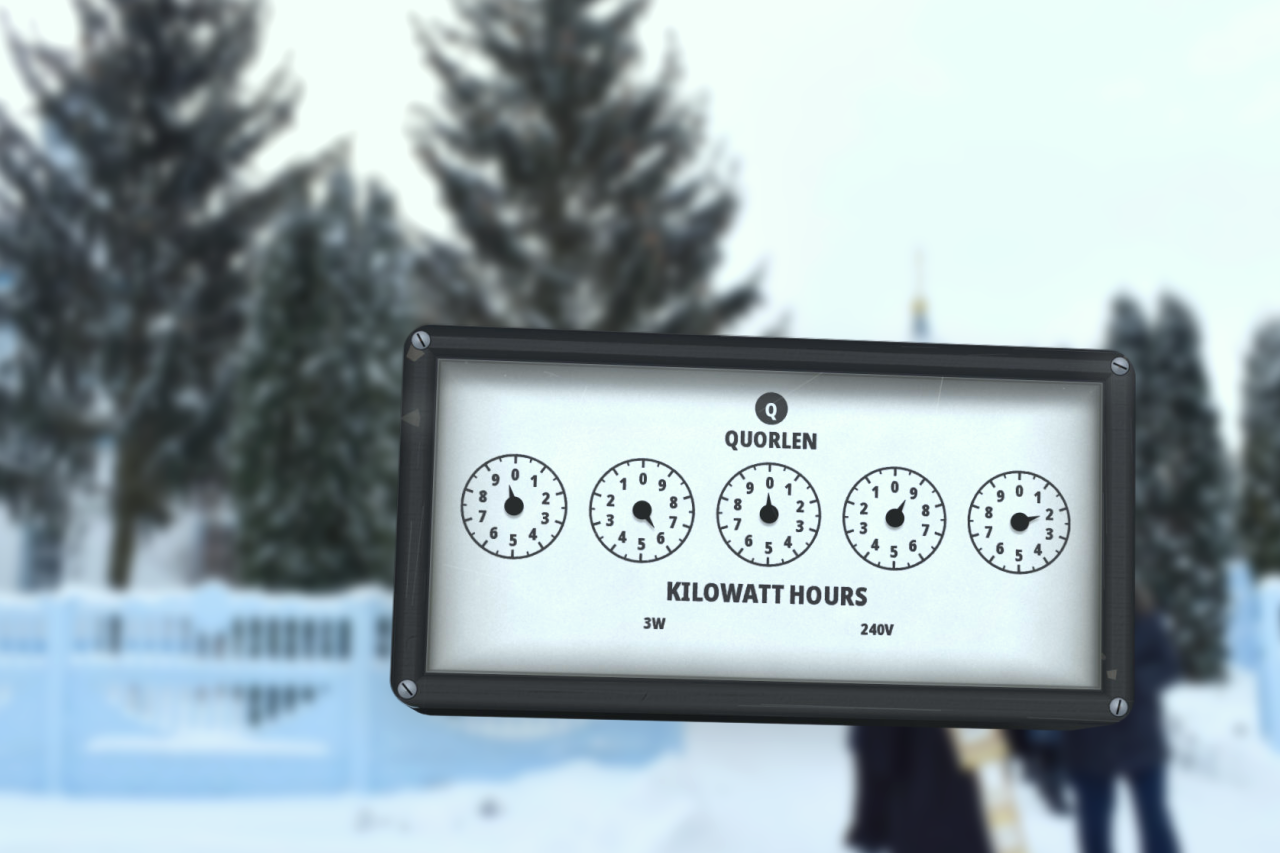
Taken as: kWh 95992
